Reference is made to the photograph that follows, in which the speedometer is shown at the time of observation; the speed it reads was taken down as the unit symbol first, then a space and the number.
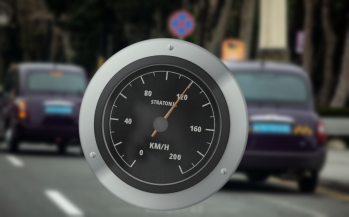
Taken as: km/h 120
